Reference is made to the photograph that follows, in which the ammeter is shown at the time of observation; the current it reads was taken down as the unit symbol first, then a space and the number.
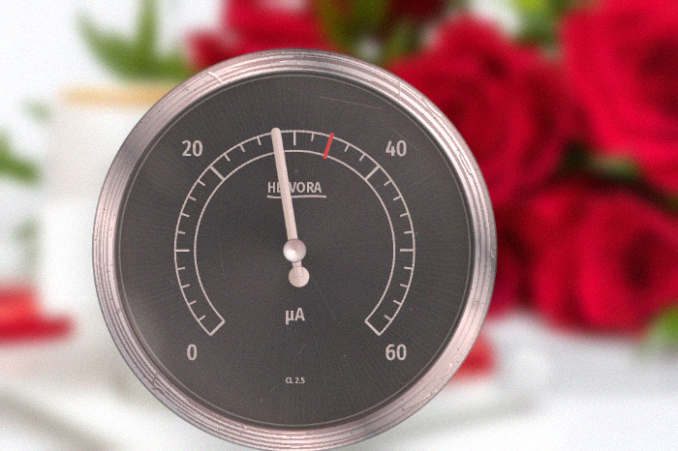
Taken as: µA 28
